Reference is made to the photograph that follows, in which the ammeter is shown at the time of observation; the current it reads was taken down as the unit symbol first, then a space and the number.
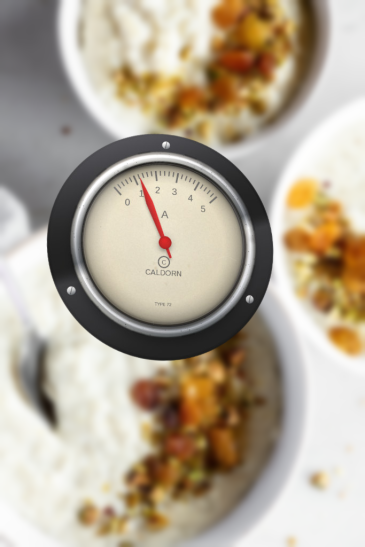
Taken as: A 1.2
